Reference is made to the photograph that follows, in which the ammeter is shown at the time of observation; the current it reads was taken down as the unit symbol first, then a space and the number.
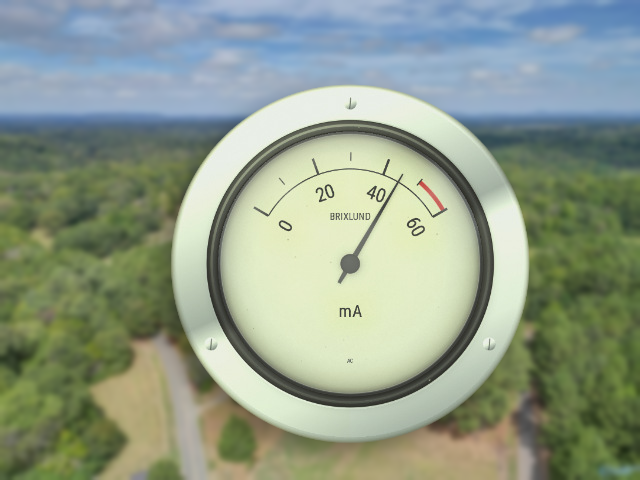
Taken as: mA 45
